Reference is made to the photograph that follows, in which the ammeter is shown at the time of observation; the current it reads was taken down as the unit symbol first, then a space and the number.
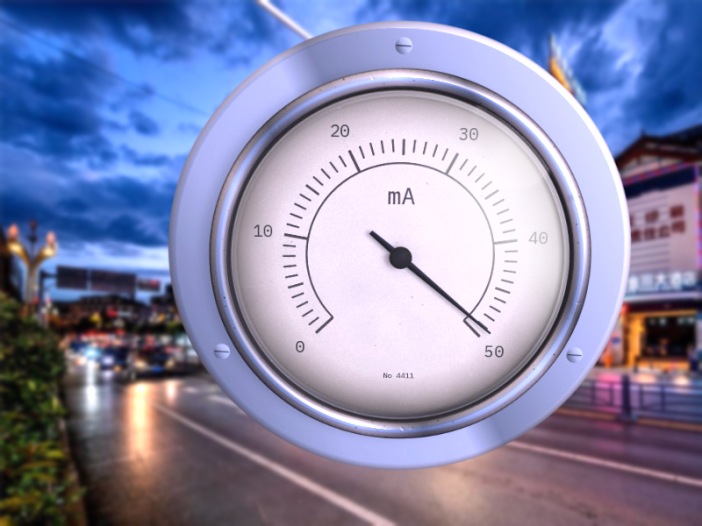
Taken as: mA 49
